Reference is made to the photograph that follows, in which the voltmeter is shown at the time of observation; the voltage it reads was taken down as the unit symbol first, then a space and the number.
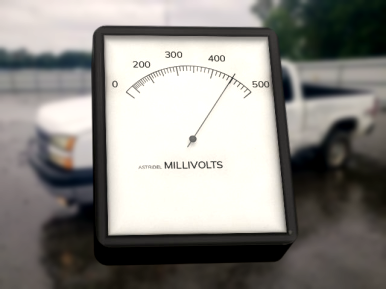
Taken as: mV 450
